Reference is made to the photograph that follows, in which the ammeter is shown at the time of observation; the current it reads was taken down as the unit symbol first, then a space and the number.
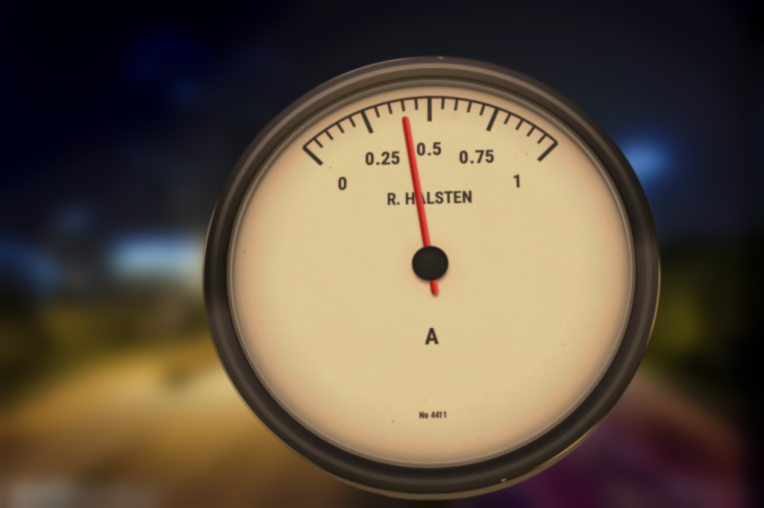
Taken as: A 0.4
